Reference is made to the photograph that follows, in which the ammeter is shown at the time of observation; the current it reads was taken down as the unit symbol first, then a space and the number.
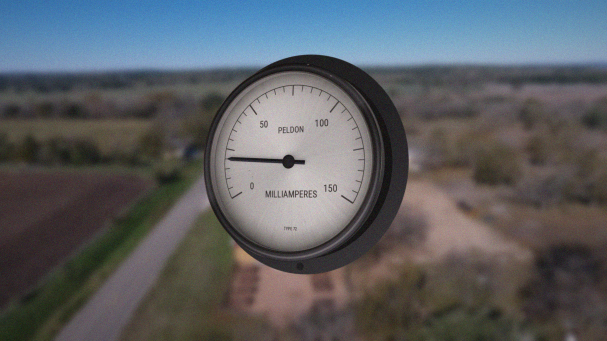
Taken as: mA 20
